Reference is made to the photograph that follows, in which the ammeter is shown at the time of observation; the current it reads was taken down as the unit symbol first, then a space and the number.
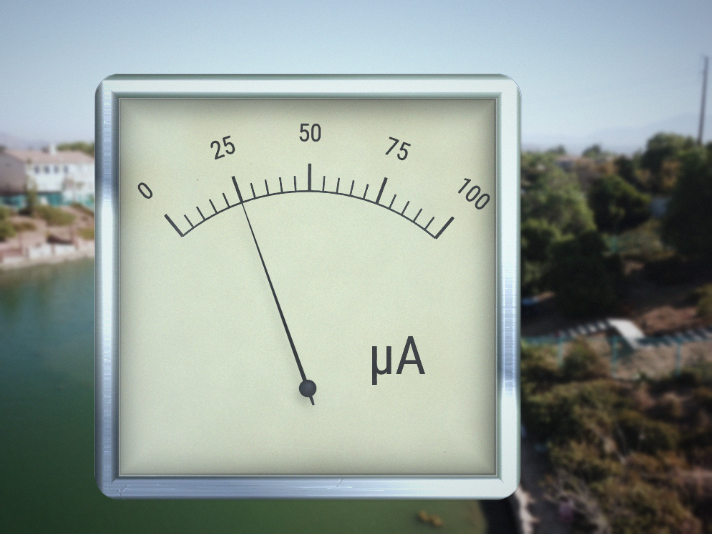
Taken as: µA 25
